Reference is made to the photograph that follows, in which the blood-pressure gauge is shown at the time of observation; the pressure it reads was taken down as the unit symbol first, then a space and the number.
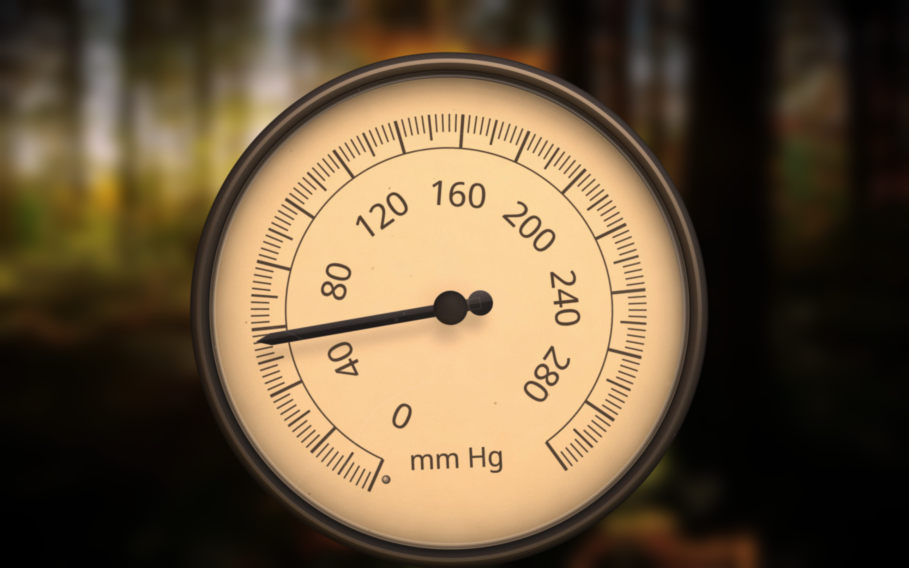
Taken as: mmHg 56
